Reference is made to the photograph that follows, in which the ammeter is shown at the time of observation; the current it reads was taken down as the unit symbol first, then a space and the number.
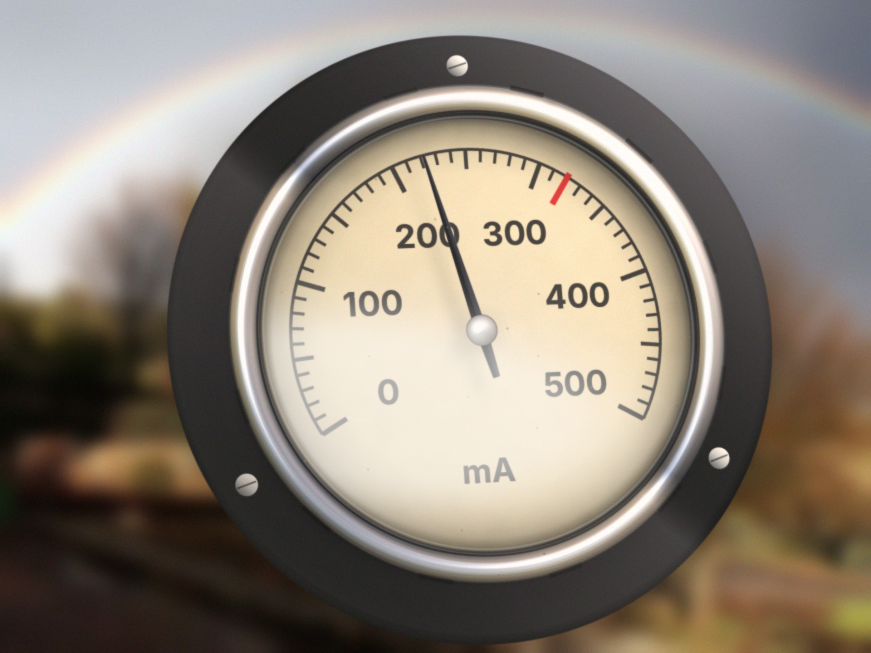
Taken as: mA 220
